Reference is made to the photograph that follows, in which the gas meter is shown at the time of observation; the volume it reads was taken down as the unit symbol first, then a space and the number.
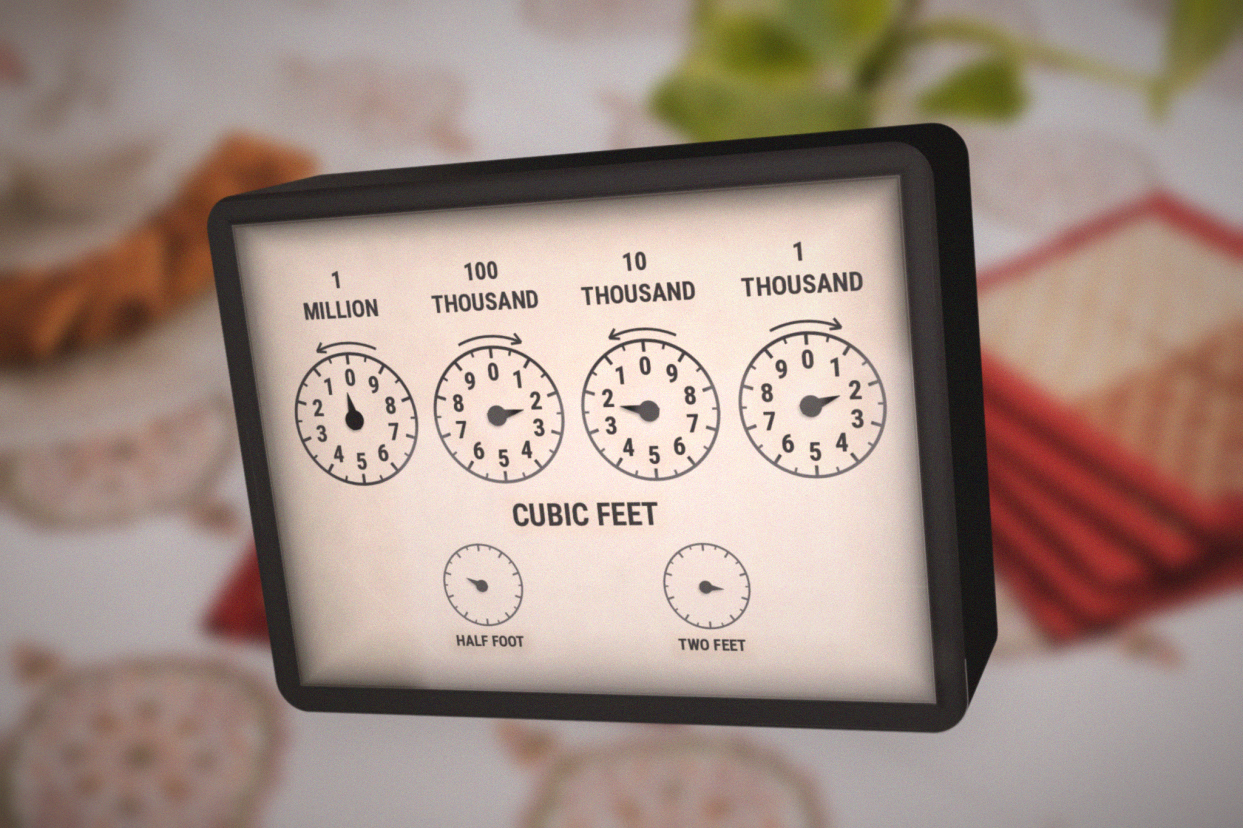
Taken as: ft³ 22200
